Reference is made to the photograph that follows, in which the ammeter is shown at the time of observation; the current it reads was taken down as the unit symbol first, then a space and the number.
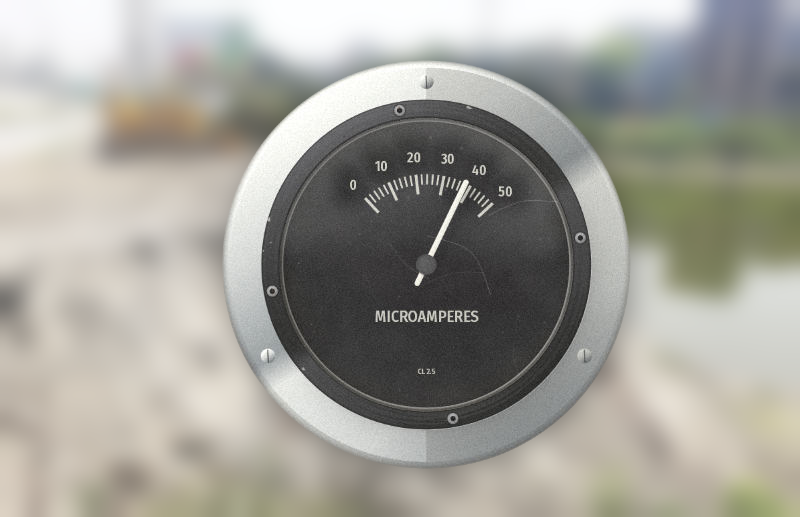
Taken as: µA 38
